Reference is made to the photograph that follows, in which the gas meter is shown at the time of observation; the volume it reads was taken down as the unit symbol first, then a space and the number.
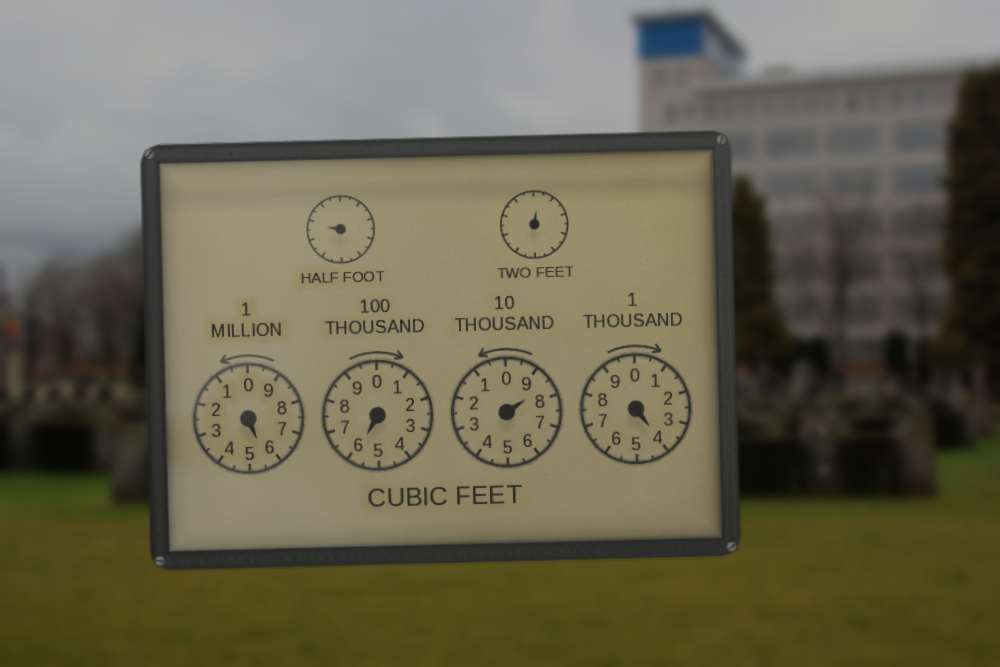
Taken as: ft³ 558400
